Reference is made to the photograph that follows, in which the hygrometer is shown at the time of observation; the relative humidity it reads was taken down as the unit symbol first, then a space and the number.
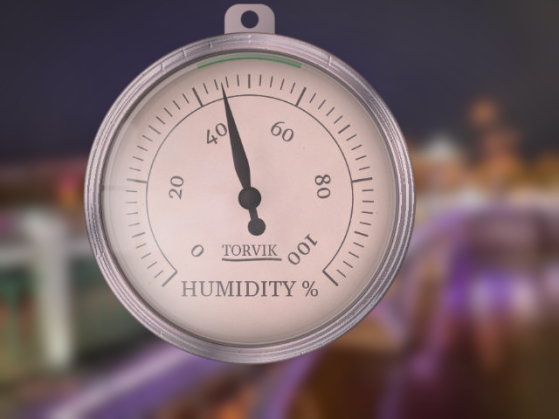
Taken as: % 45
